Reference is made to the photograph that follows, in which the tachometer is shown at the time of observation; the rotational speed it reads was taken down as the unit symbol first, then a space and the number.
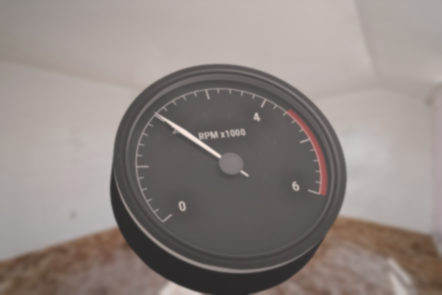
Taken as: rpm 2000
